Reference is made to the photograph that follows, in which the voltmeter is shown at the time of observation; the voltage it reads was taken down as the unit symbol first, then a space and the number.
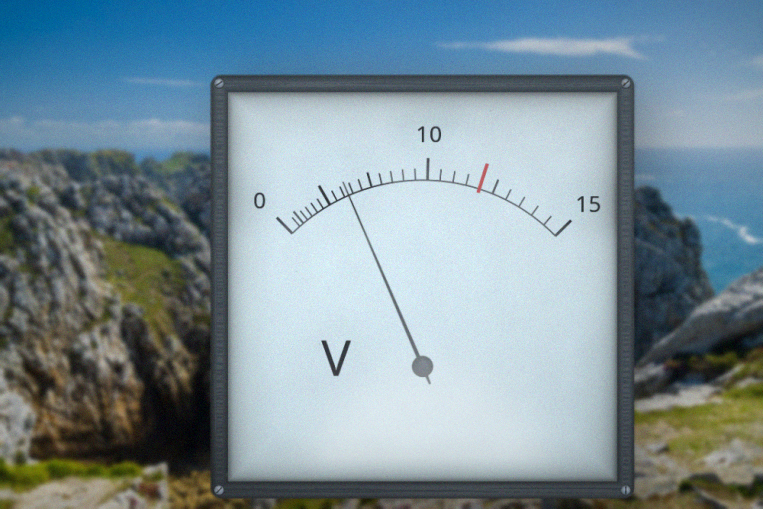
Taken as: V 6.25
